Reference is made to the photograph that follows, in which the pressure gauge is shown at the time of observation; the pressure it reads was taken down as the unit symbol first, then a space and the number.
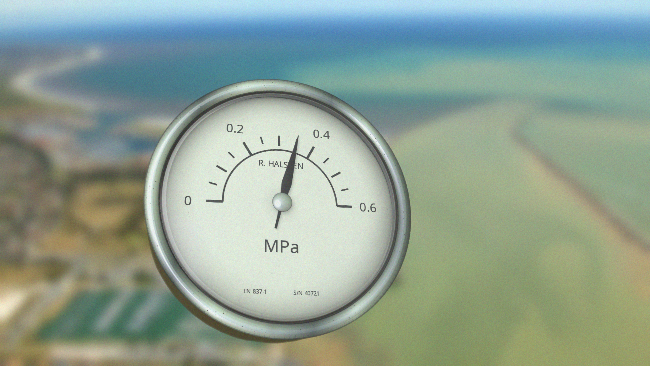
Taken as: MPa 0.35
